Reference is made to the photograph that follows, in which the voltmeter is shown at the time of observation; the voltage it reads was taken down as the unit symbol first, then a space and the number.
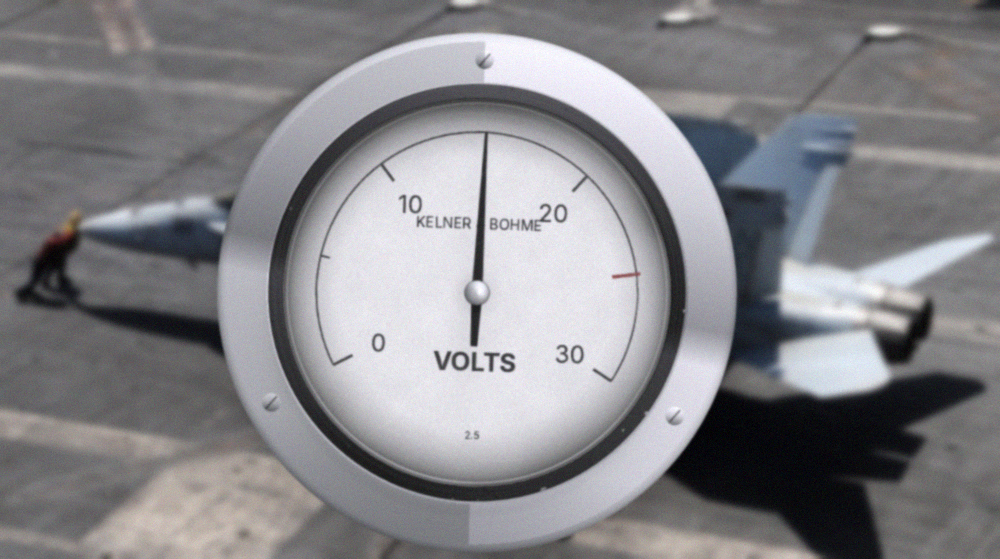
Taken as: V 15
